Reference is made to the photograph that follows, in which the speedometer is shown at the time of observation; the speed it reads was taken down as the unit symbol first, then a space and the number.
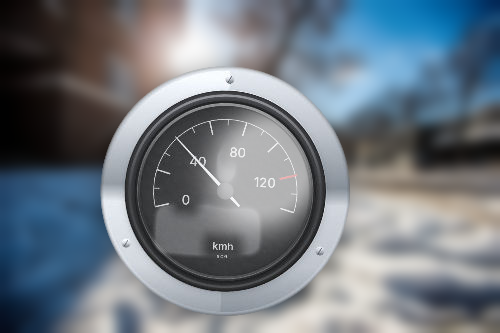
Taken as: km/h 40
